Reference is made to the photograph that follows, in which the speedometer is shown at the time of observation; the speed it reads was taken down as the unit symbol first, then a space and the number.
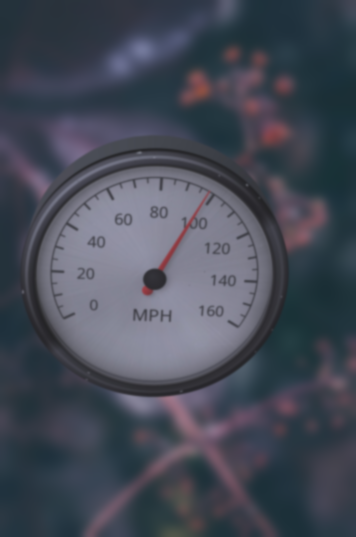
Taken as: mph 97.5
